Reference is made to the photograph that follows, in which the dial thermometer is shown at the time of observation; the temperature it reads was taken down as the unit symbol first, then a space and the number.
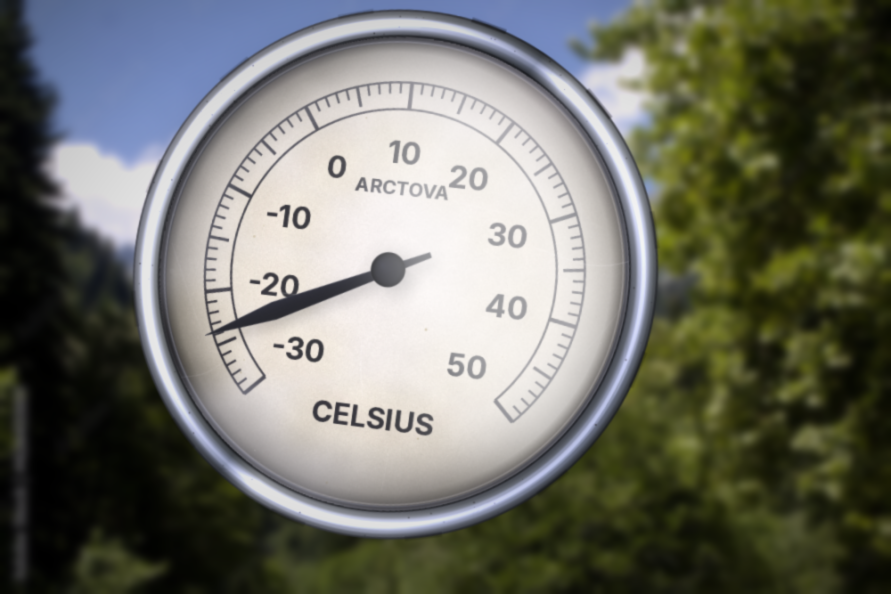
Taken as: °C -24
